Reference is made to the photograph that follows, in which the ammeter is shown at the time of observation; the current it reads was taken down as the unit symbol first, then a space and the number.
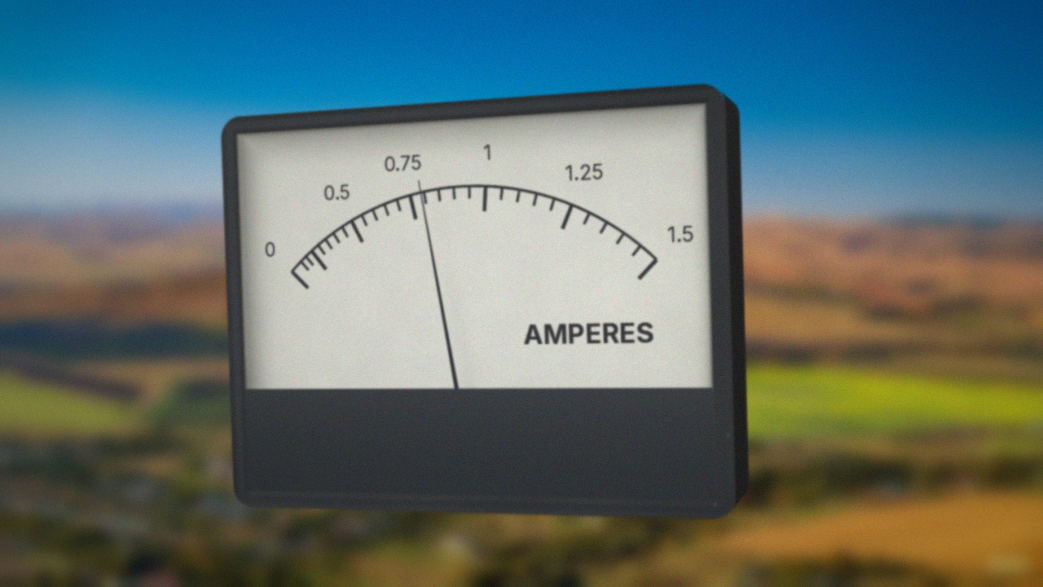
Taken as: A 0.8
